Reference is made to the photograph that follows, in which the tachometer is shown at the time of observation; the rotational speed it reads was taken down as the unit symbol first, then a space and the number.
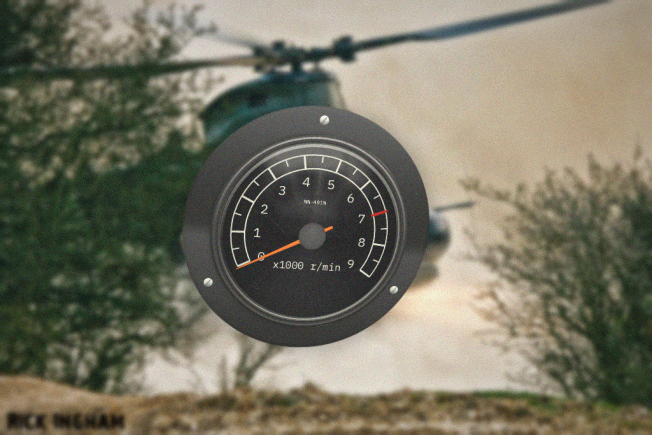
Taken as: rpm 0
